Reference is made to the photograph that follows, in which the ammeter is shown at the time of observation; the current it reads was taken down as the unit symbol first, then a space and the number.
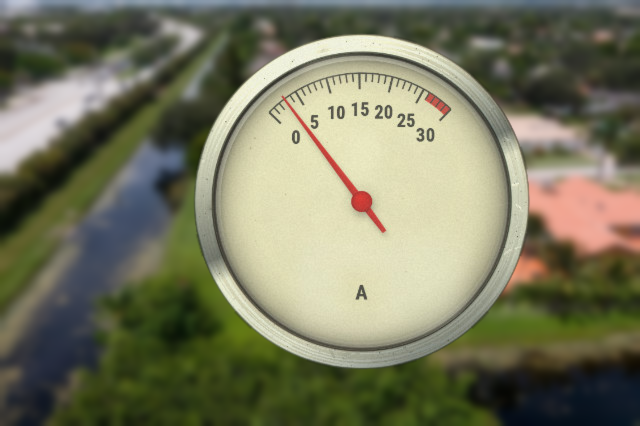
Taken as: A 3
